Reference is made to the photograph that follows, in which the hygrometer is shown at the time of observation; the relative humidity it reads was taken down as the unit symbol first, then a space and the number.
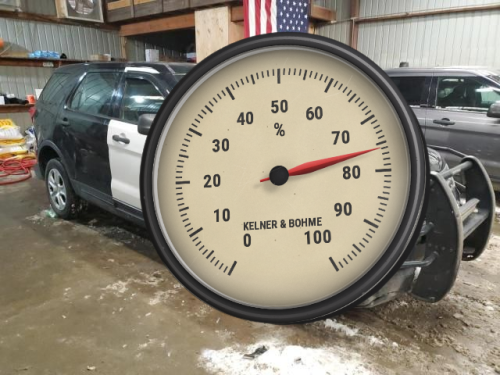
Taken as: % 76
